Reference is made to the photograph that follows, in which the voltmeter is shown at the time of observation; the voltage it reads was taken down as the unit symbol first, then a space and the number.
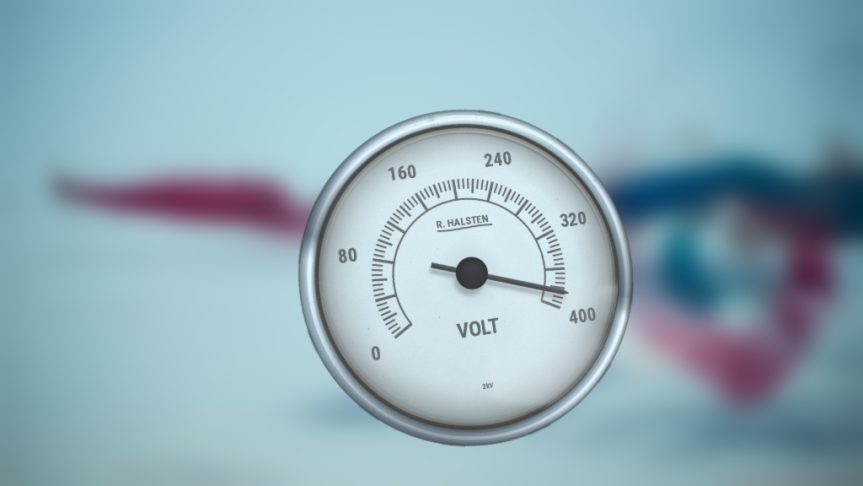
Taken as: V 385
